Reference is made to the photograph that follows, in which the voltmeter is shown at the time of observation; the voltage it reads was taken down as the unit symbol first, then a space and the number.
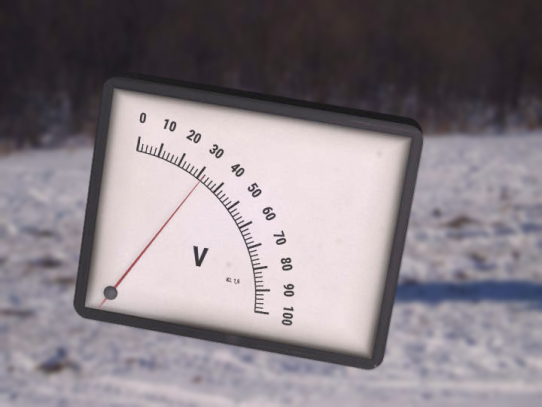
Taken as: V 32
